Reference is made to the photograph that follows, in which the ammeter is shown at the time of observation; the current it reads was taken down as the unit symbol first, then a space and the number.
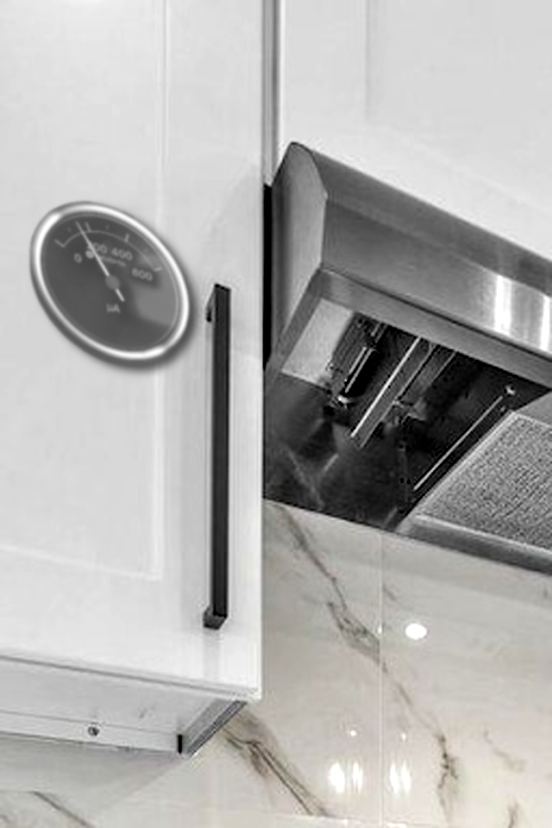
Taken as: µA 150
